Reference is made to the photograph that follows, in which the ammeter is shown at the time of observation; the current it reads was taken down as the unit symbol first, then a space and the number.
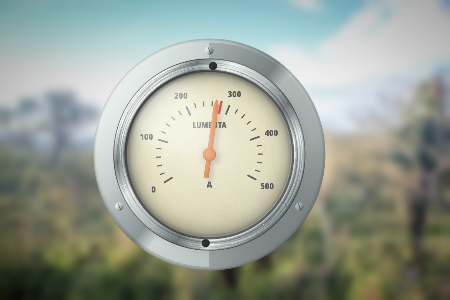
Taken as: A 270
